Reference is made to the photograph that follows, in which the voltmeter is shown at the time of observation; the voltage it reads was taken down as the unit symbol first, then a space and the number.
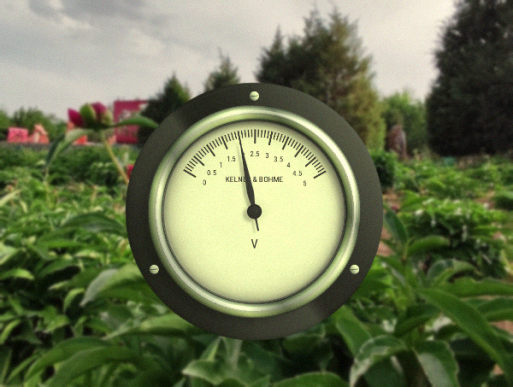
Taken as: V 2
